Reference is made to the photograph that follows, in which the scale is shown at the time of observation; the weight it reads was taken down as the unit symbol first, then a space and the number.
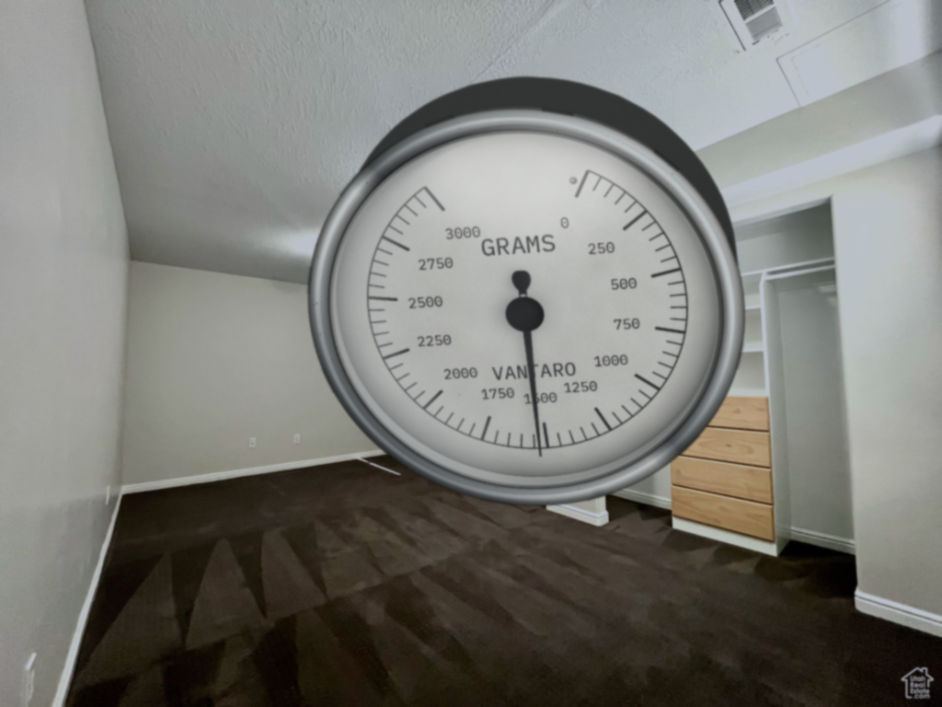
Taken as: g 1525
